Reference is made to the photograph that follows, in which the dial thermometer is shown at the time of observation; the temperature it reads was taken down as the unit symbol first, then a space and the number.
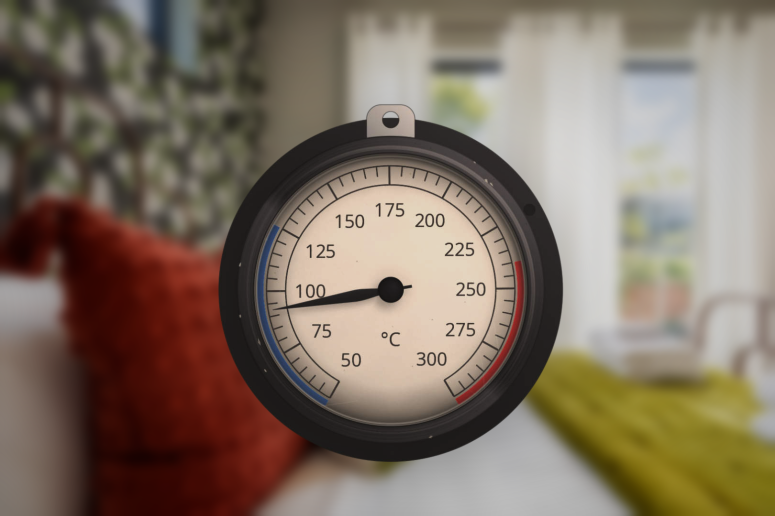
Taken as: °C 92.5
